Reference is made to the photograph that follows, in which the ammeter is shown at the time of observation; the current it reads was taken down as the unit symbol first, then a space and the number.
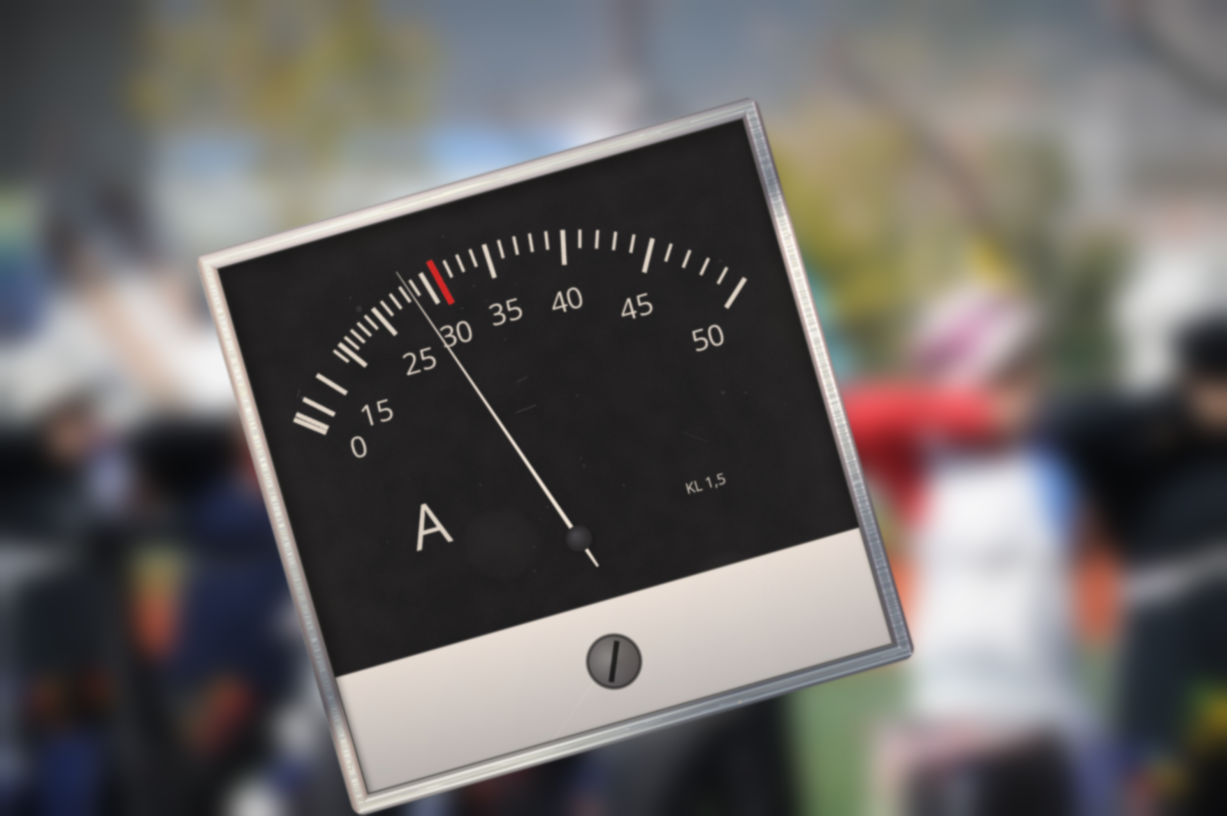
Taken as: A 28.5
